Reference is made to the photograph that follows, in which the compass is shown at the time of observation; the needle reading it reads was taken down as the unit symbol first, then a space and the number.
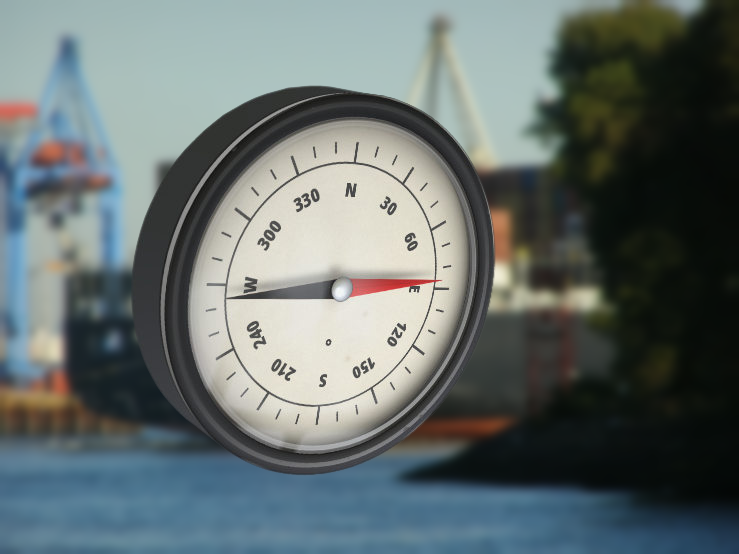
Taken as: ° 85
